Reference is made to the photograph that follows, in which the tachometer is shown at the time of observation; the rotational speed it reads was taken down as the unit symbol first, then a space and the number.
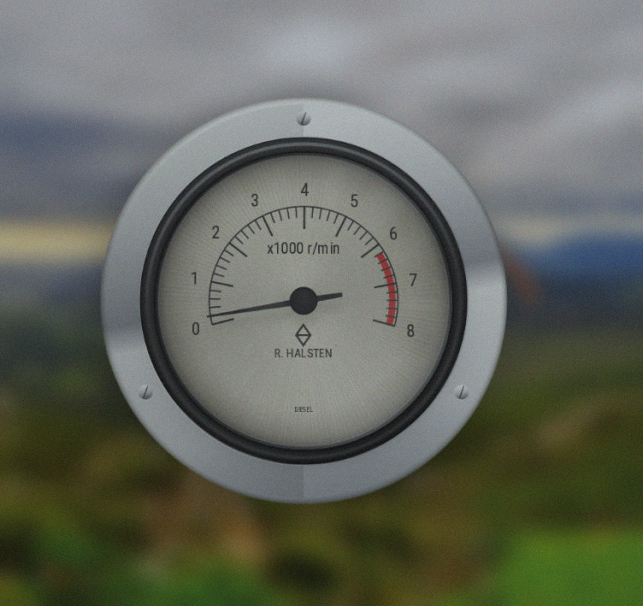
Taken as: rpm 200
